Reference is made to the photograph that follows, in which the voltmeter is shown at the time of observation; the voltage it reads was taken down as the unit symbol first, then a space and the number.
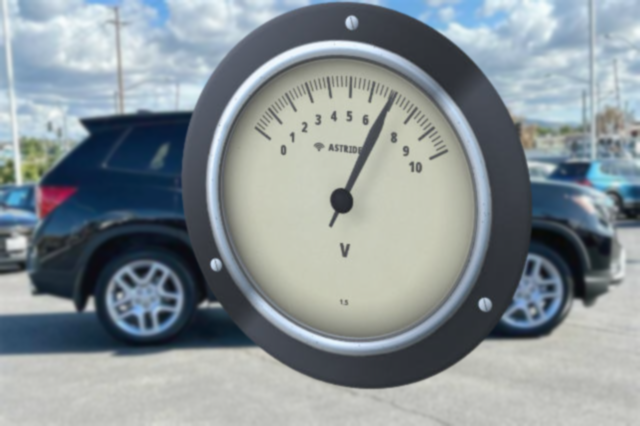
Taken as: V 7
